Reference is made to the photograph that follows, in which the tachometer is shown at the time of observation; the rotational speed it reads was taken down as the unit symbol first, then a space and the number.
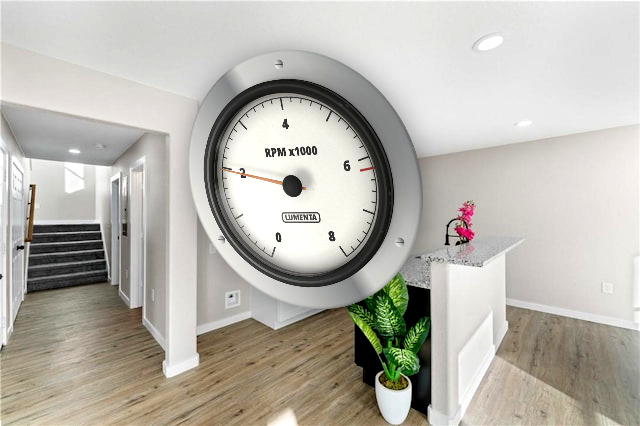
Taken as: rpm 2000
